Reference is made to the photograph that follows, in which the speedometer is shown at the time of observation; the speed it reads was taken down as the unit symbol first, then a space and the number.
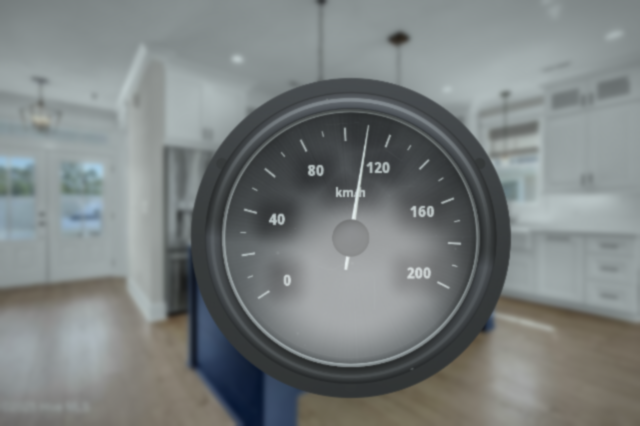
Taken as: km/h 110
